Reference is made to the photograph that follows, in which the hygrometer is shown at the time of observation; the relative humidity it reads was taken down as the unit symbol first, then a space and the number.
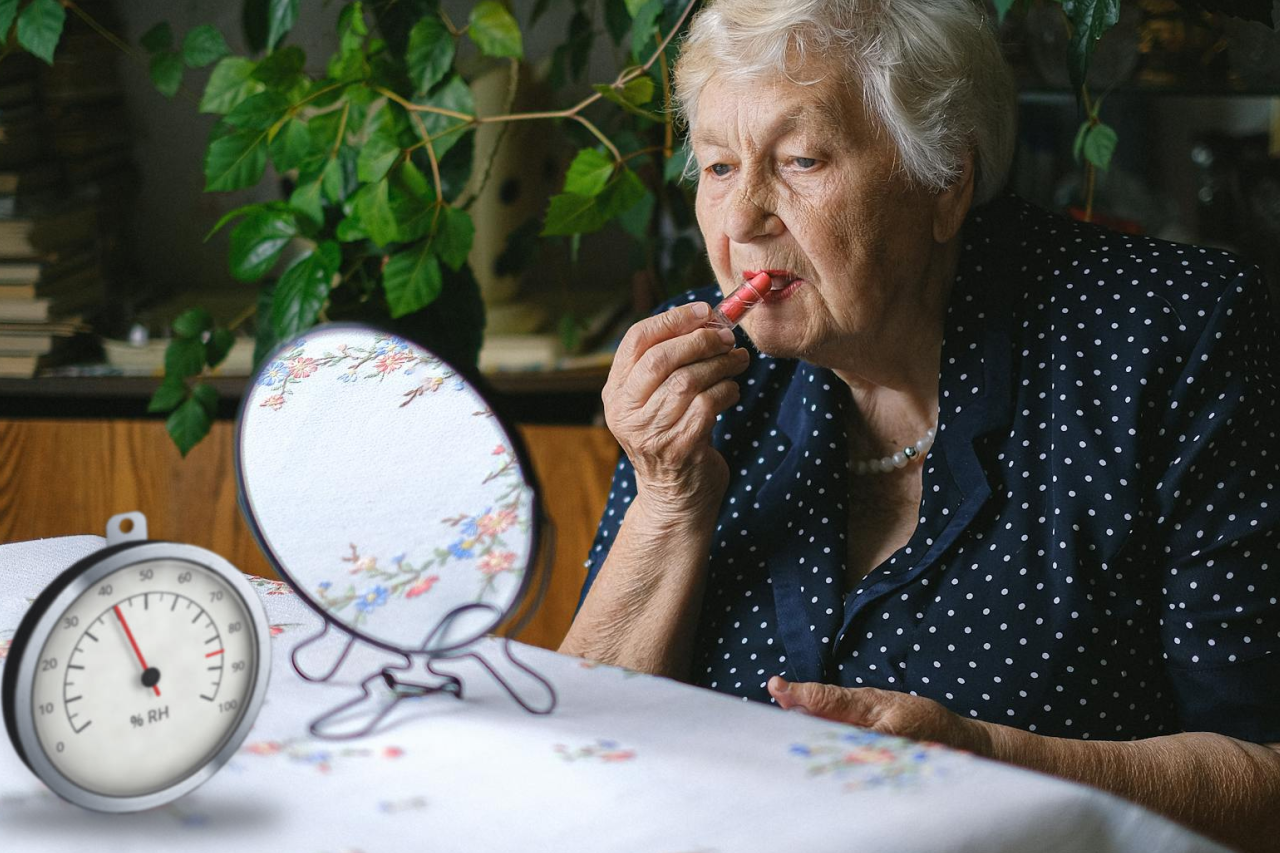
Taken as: % 40
